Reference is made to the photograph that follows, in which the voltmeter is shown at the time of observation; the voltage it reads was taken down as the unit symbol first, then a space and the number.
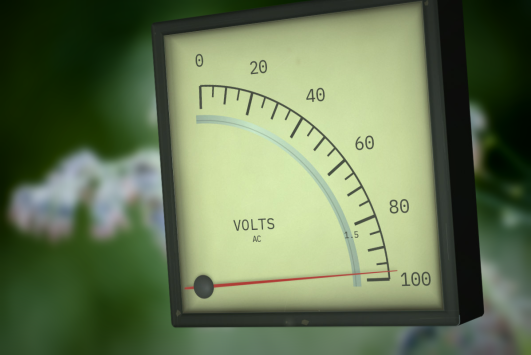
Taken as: V 97.5
